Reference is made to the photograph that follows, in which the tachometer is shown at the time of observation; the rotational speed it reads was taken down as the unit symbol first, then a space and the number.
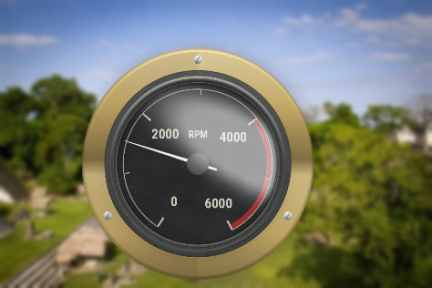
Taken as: rpm 1500
